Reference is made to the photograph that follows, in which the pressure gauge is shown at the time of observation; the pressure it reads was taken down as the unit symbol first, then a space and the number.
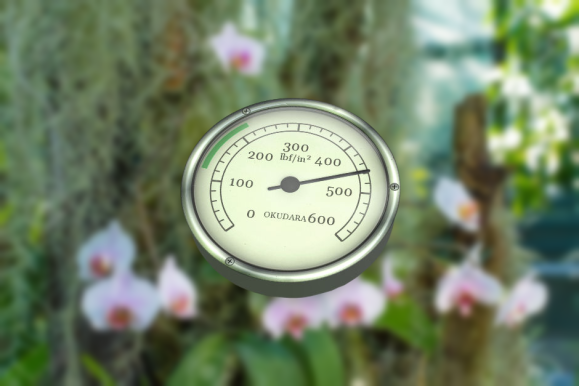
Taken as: psi 460
